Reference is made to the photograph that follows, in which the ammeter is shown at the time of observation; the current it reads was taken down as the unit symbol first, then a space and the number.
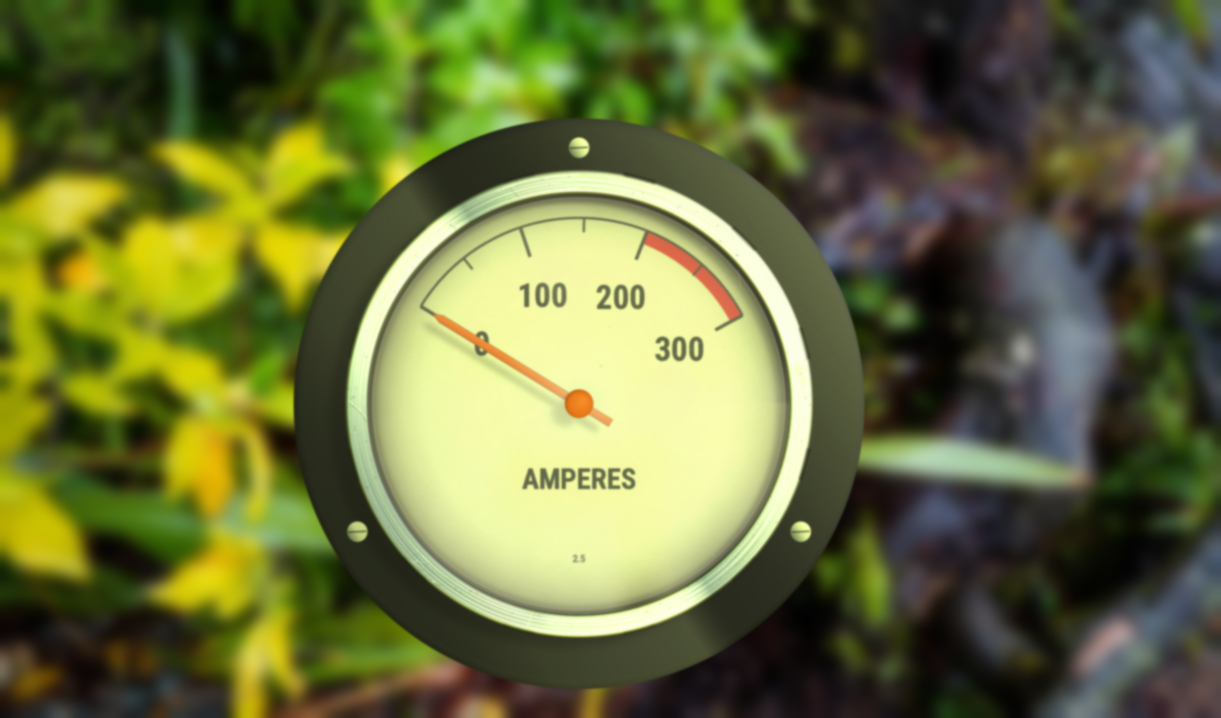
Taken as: A 0
